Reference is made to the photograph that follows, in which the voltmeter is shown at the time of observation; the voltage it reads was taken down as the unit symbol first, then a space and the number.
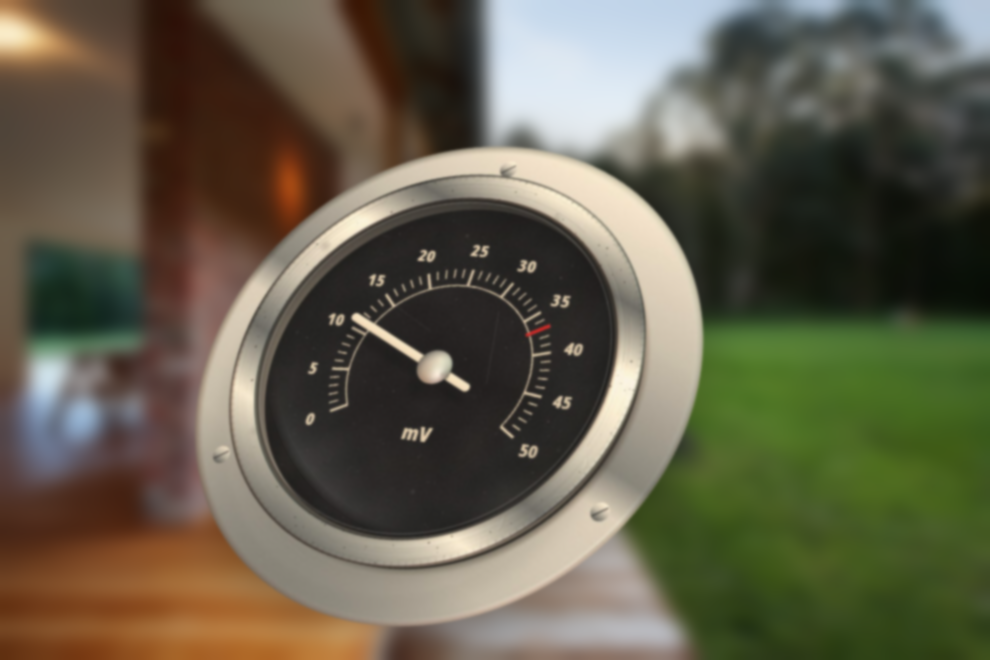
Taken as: mV 11
